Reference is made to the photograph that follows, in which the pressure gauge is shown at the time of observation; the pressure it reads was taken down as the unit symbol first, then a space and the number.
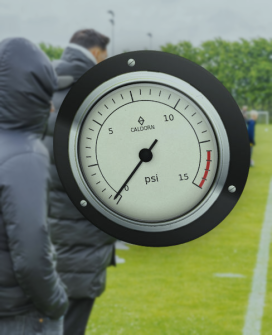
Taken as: psi 0.25
